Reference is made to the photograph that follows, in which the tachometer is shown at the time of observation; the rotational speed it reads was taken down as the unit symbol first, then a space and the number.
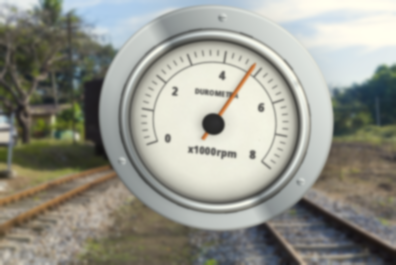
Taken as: rpm 4800
